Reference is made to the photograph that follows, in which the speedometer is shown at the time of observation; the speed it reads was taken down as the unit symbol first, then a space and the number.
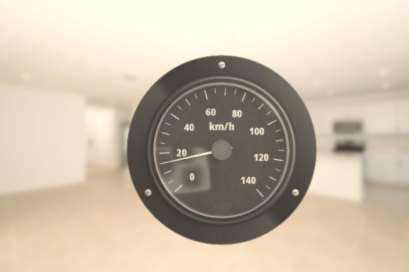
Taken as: km/h 15
